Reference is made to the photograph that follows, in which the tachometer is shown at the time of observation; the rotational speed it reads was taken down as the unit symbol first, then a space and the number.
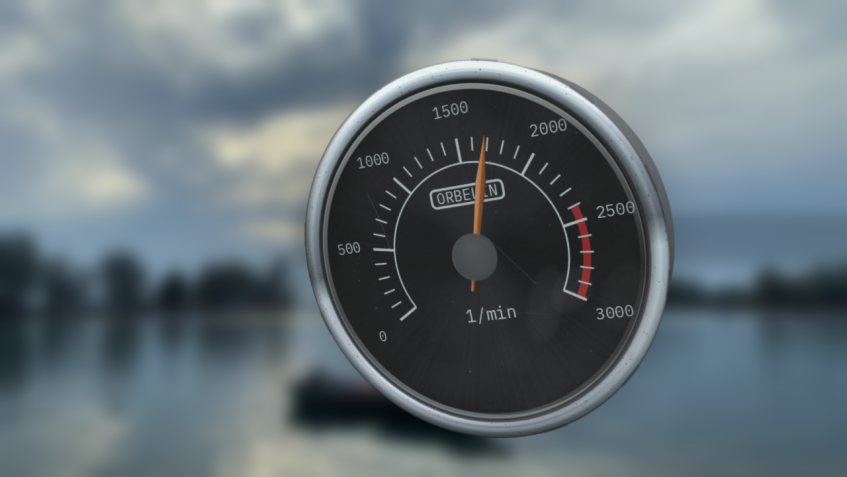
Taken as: rpm 1700
